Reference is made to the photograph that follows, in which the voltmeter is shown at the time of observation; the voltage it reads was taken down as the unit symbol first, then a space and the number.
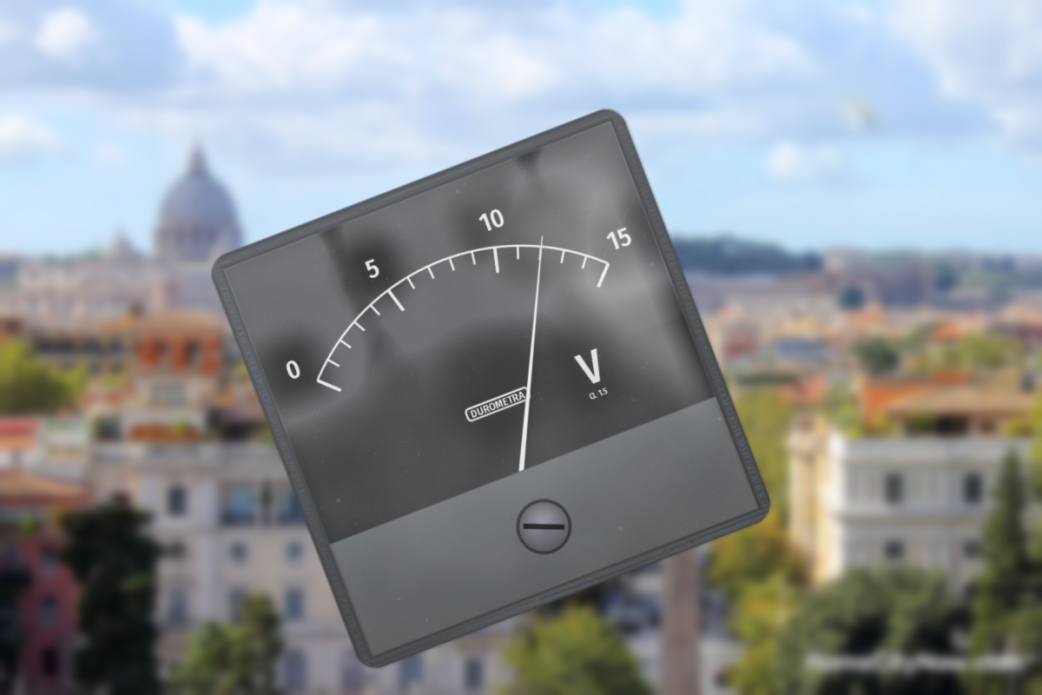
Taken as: V 12
